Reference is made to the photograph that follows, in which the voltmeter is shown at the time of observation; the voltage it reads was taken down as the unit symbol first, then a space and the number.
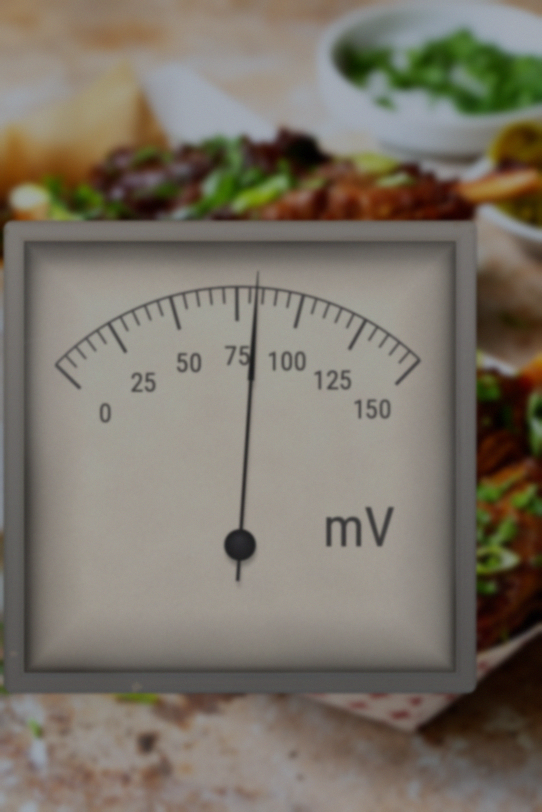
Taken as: mV 82.5
